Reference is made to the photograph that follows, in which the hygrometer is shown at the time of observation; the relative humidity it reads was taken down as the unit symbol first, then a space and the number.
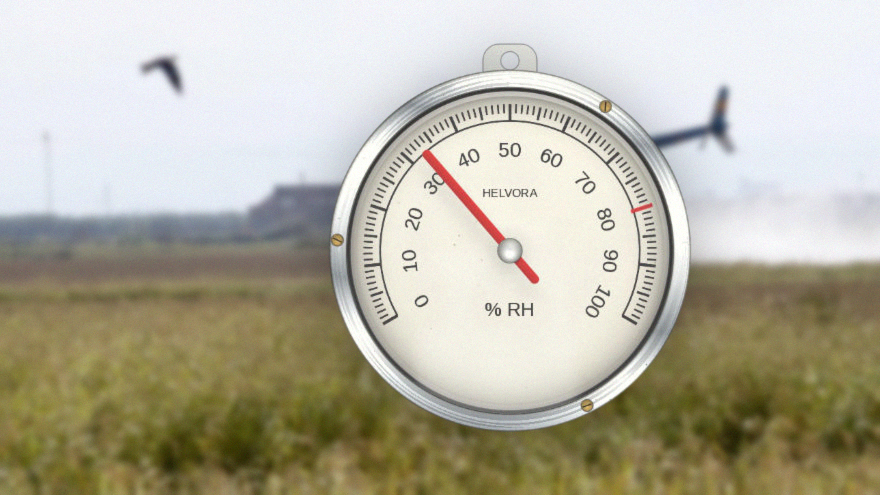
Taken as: % 33
